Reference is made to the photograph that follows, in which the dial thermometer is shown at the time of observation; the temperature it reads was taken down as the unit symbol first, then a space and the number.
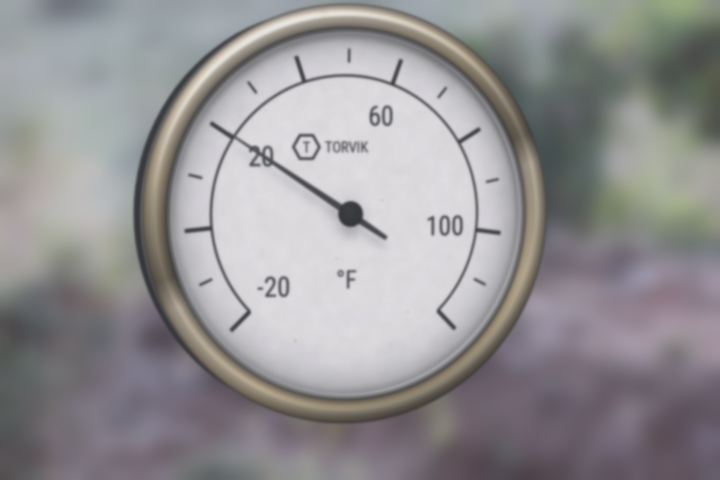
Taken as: °F 20
